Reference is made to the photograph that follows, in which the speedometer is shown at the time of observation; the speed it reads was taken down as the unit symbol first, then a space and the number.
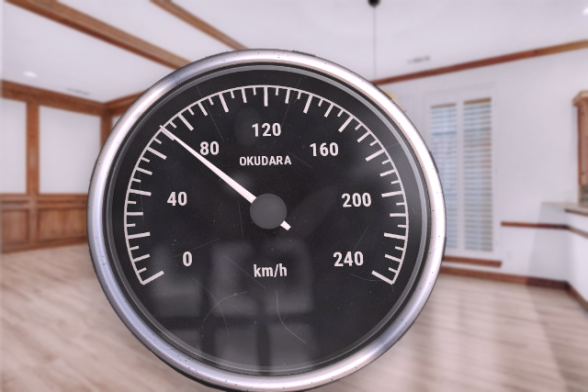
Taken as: km/h 70
